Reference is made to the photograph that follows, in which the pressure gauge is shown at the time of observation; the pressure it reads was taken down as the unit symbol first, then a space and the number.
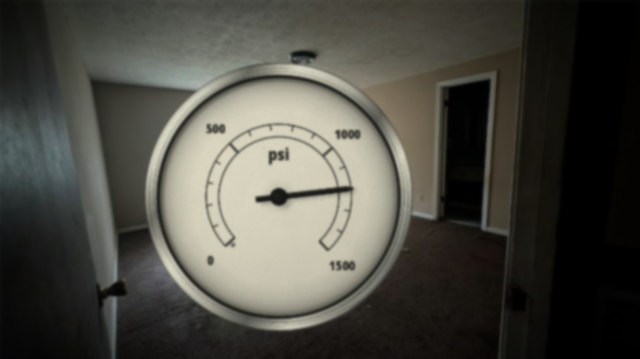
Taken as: psi 1200
